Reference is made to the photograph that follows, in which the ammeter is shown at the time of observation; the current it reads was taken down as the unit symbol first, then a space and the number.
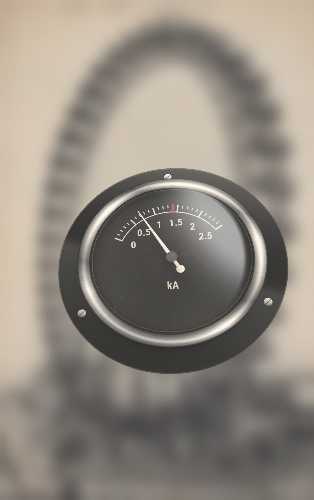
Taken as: kA 0.7
